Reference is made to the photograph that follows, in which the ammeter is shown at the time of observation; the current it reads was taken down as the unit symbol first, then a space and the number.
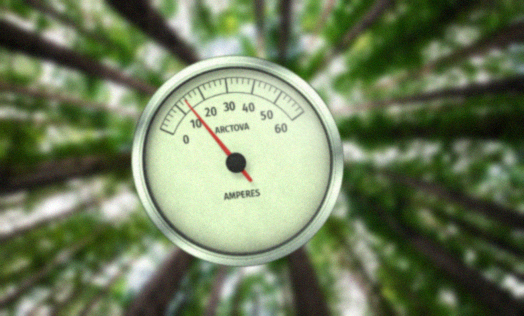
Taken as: A 14
